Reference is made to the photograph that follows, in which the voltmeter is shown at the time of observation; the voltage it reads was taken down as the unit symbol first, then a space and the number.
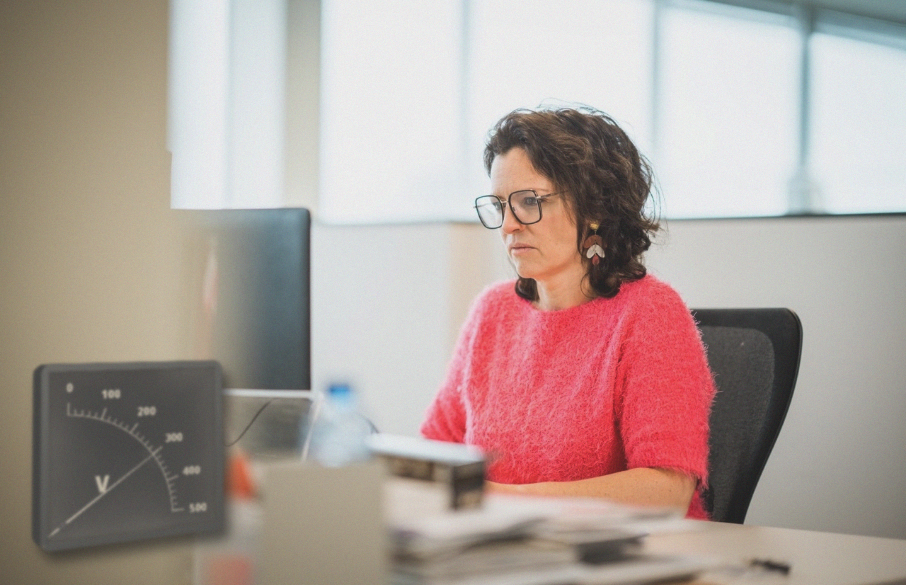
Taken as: V 300
